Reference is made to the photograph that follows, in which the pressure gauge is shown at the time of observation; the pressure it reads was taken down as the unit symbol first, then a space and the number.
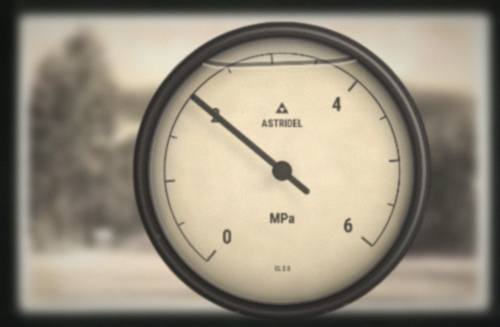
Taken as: MPa 2
